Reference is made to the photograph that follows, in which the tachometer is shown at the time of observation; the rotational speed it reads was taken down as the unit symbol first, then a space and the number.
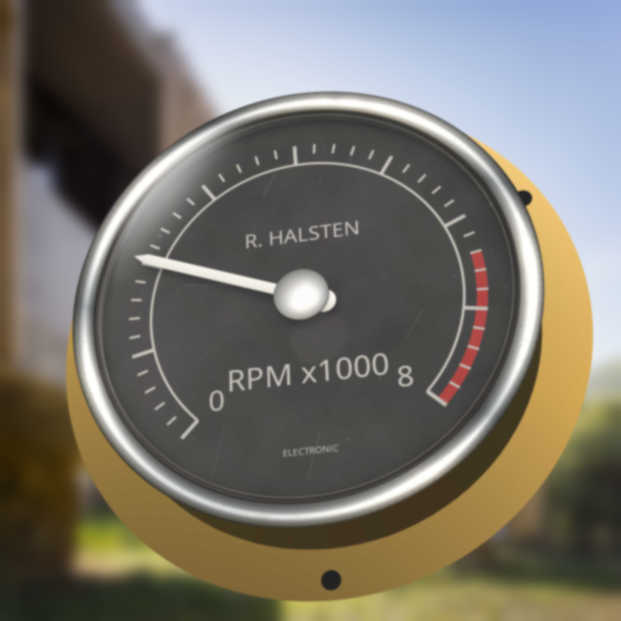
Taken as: rpm 2000
